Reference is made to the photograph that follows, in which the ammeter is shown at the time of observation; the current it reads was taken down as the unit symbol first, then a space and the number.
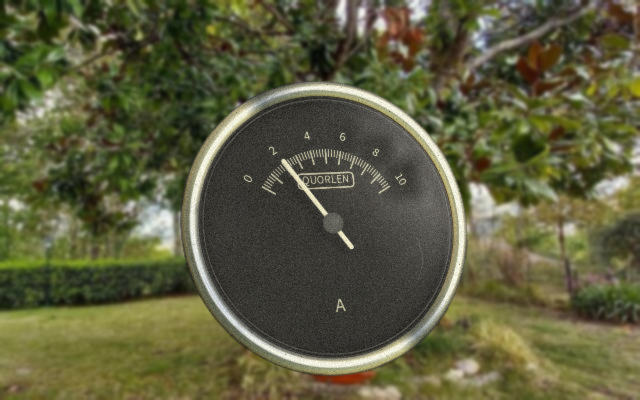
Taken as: A 2
